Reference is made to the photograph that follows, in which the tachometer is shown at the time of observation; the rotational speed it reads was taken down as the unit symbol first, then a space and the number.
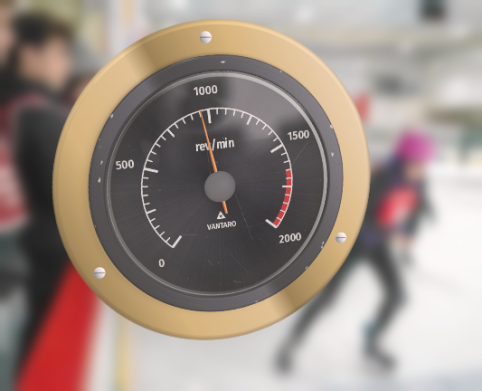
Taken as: rpm 950
